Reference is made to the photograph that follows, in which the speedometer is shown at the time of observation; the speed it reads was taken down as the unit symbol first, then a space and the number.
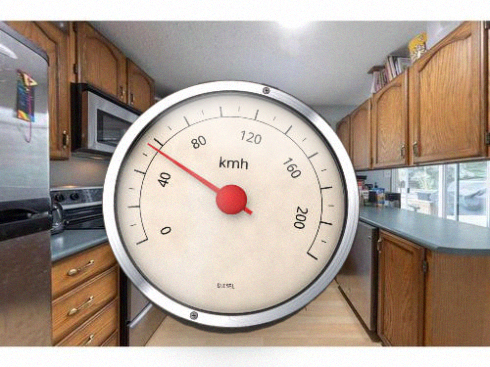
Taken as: km/h 55
